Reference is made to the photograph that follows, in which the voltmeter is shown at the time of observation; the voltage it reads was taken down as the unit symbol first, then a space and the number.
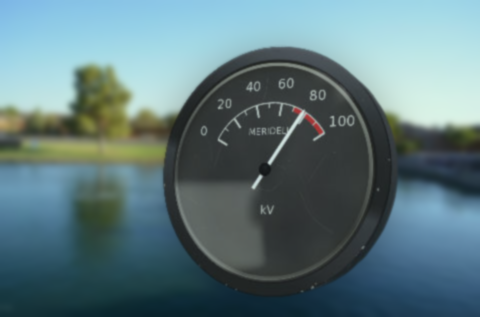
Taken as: kV 80
